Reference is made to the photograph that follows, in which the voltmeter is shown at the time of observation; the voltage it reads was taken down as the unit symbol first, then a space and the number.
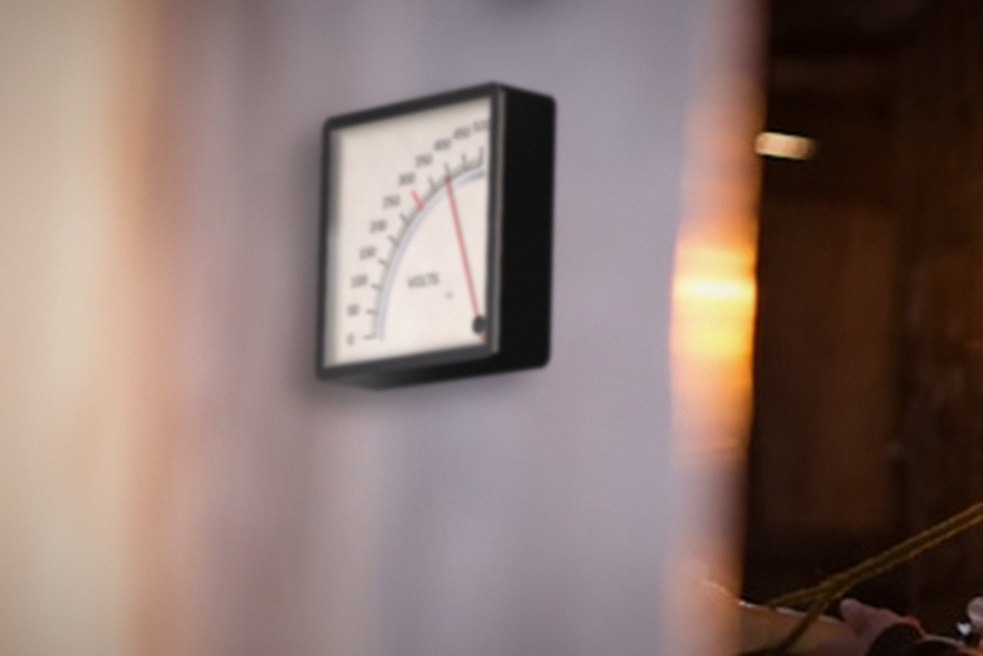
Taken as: V 400
